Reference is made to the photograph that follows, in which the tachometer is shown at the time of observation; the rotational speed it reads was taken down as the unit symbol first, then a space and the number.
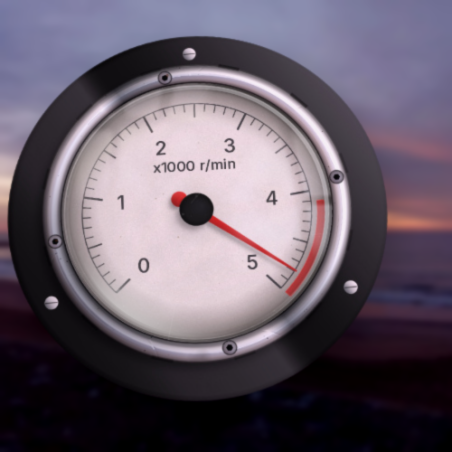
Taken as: rpm 4800
